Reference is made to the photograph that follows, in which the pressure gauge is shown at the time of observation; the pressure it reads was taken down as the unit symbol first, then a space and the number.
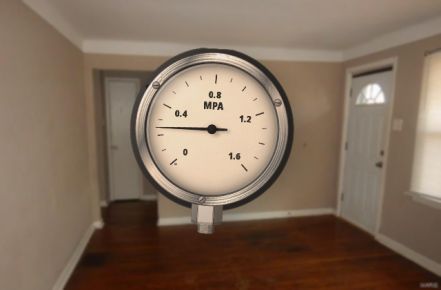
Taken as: MPa 0.25
